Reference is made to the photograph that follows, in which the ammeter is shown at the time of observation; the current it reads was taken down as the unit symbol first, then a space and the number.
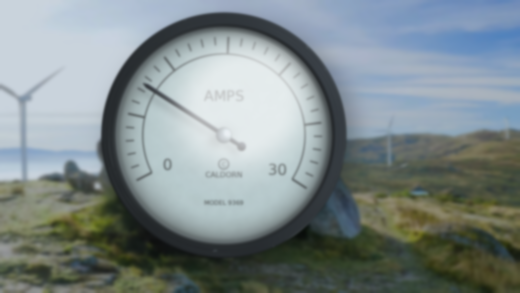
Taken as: A 7.5
